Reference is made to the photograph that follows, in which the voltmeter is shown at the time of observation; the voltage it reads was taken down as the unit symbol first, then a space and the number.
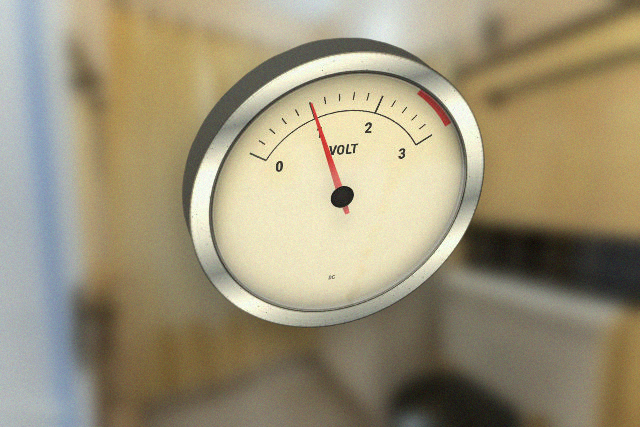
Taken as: V 1
